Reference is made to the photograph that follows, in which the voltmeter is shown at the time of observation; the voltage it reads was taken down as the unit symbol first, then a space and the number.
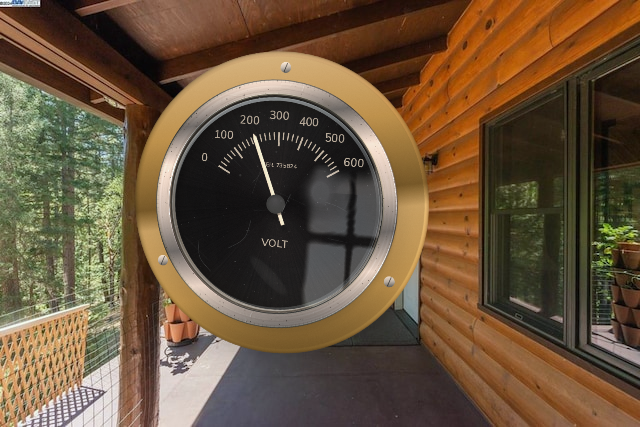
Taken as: V 200
